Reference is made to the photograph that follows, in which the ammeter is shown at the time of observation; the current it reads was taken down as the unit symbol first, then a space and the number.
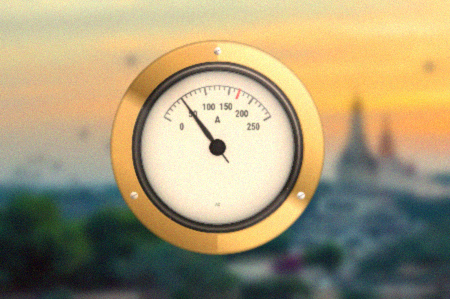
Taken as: A 50
